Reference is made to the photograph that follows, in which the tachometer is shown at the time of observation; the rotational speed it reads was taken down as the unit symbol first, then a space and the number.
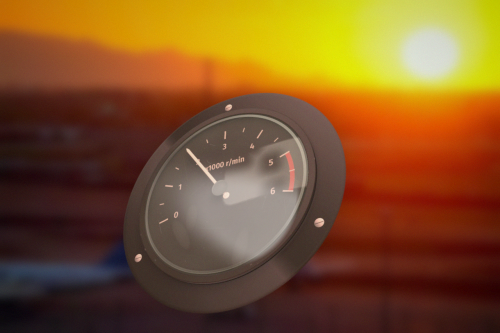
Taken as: rpm 2000
